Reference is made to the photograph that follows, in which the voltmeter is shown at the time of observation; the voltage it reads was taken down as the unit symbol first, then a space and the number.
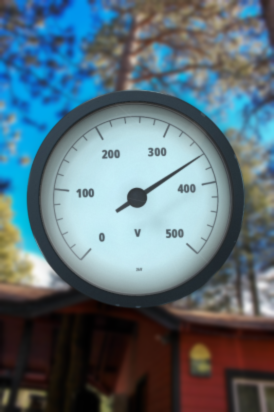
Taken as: V 360
